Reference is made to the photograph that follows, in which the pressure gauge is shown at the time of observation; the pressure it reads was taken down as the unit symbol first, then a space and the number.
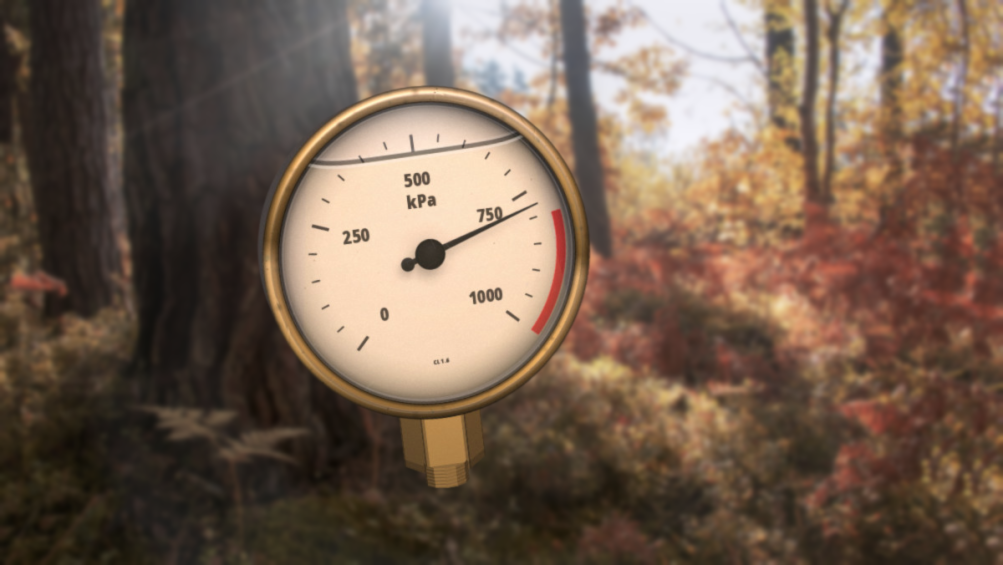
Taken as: kPa 775
